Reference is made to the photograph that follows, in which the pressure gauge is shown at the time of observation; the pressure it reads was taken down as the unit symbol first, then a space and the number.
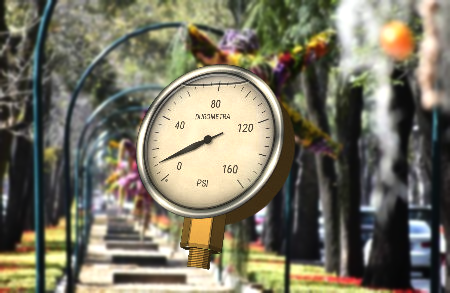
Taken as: psi 10
